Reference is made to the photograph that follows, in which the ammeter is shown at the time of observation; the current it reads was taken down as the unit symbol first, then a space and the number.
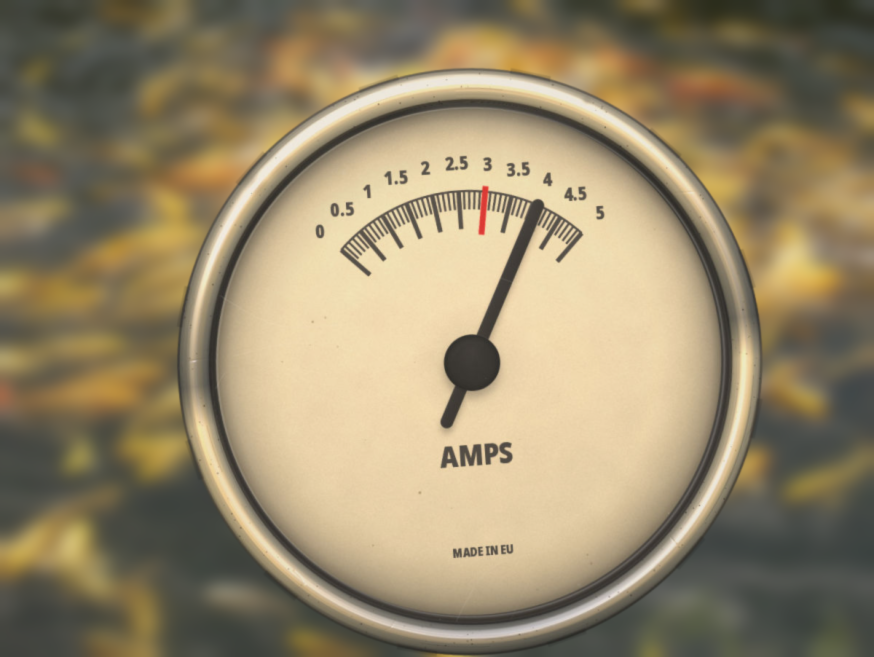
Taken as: A 4
